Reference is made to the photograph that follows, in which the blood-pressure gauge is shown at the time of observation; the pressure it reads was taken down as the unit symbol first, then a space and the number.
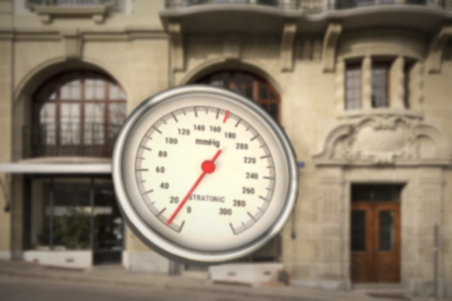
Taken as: mmHg 10
